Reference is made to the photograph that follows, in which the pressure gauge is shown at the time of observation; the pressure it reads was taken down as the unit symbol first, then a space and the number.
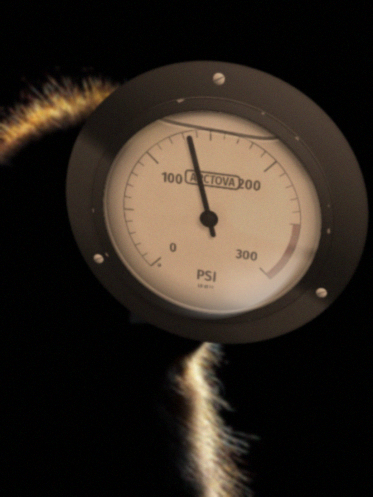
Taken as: psi 135
